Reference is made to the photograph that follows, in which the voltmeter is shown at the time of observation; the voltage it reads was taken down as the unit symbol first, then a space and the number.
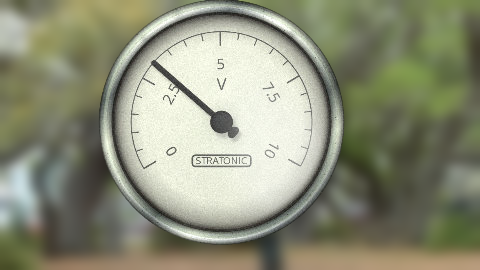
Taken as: V 3
